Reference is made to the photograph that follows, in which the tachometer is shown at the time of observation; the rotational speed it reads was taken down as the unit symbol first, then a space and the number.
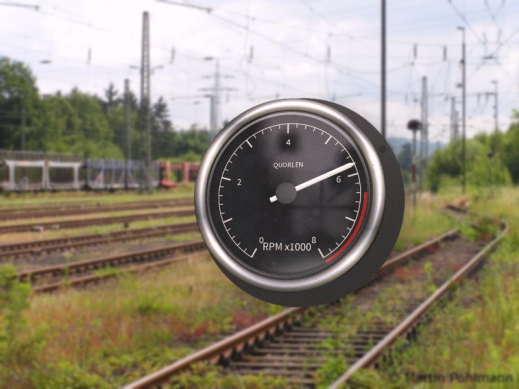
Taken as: rpm 5800
